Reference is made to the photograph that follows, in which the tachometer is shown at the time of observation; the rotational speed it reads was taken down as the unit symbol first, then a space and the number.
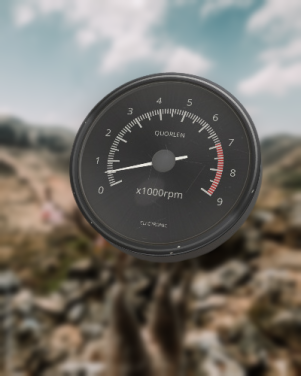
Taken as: rpm 500
